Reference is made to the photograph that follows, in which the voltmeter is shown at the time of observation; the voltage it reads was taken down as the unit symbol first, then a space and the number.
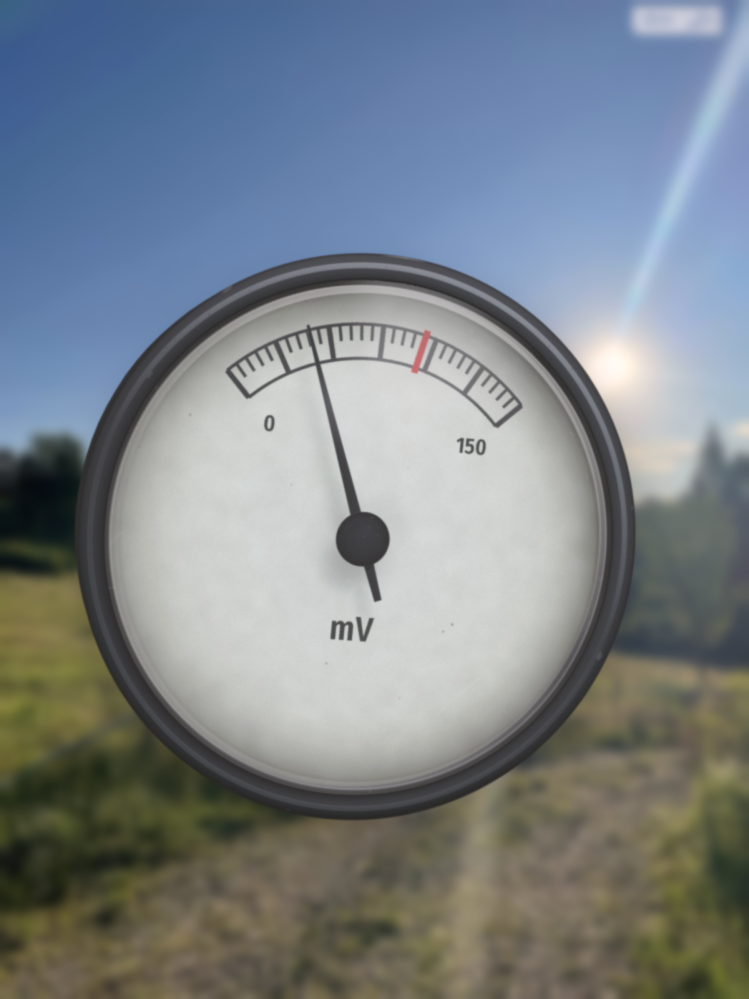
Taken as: mV 40
